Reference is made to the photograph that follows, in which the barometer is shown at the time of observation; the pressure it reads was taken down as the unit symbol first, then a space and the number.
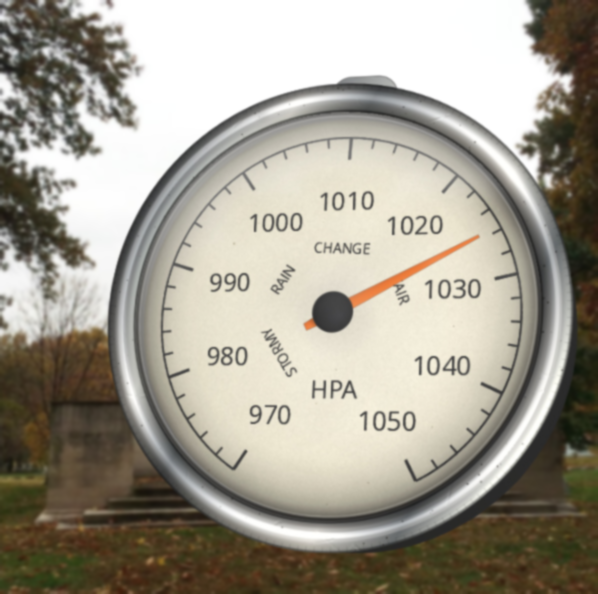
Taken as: hPa 1026
